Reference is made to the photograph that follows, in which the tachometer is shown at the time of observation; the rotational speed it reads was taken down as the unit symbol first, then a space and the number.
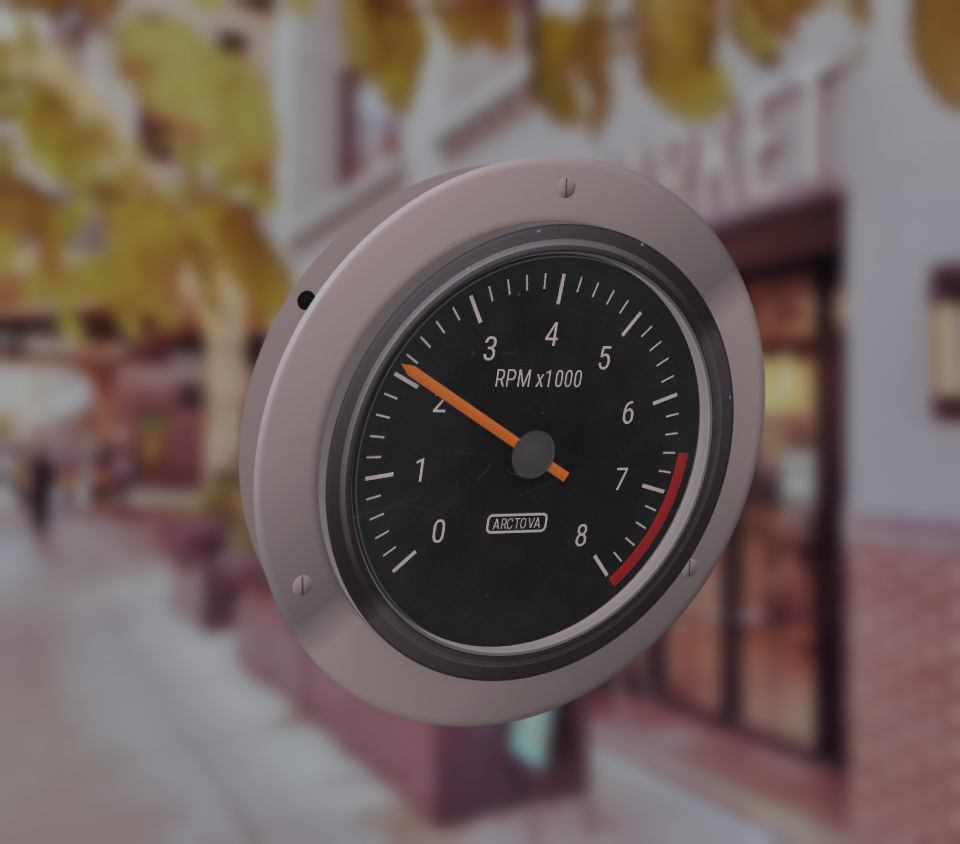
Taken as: rpm 2100
